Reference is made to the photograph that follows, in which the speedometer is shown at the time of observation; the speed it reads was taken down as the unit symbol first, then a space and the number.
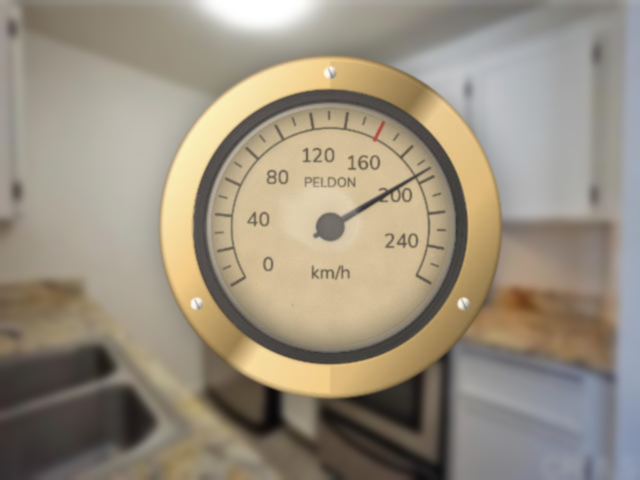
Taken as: km/h 195
